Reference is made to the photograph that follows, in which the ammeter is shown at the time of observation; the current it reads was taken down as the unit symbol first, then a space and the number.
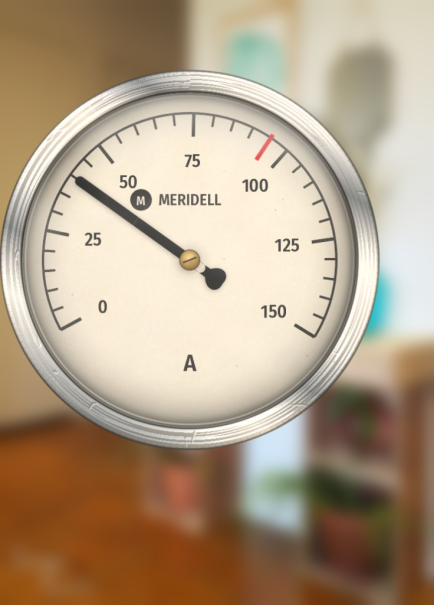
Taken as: A 40
